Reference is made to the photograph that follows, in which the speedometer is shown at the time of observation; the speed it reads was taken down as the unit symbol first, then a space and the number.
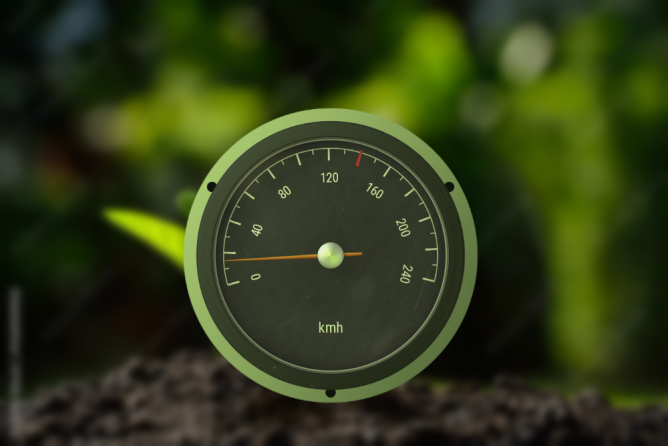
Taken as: km/h 15
